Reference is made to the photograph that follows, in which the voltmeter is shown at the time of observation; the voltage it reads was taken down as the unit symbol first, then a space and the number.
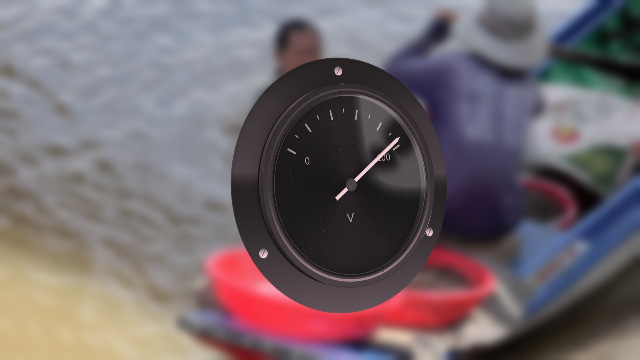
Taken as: V 95
